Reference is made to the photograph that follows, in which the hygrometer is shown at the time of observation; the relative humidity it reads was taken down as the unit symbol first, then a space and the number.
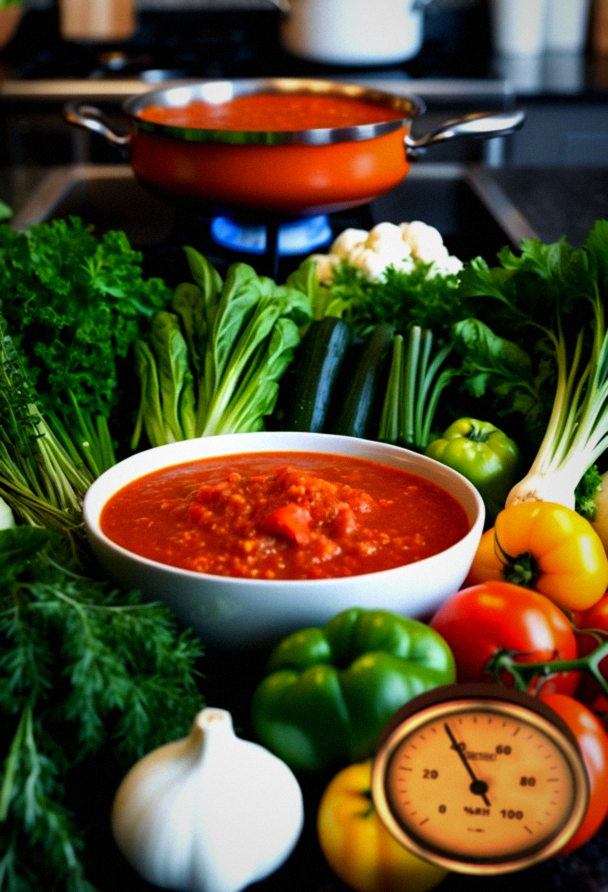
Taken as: % 40
